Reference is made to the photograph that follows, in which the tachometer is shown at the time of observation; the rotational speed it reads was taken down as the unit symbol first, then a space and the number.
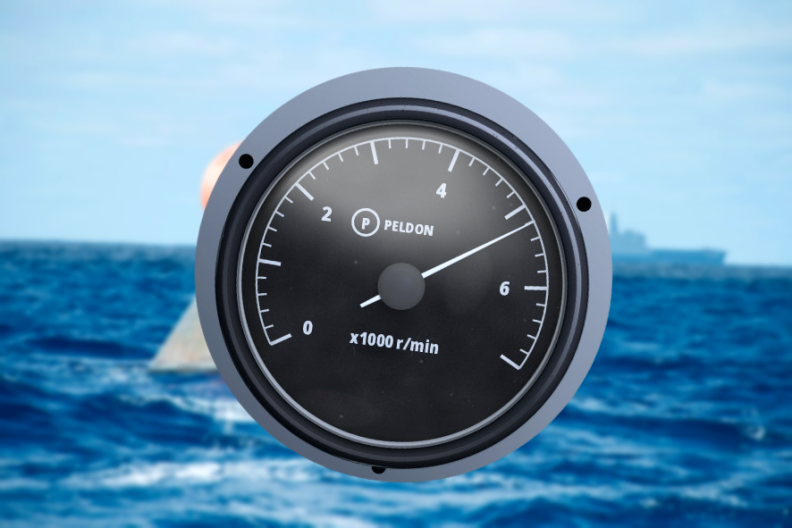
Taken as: rpm 5200
